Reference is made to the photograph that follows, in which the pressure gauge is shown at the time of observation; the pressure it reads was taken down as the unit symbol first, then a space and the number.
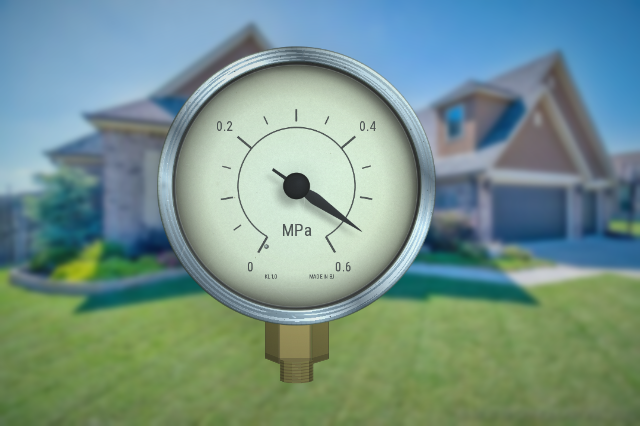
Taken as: MPa 0.55
